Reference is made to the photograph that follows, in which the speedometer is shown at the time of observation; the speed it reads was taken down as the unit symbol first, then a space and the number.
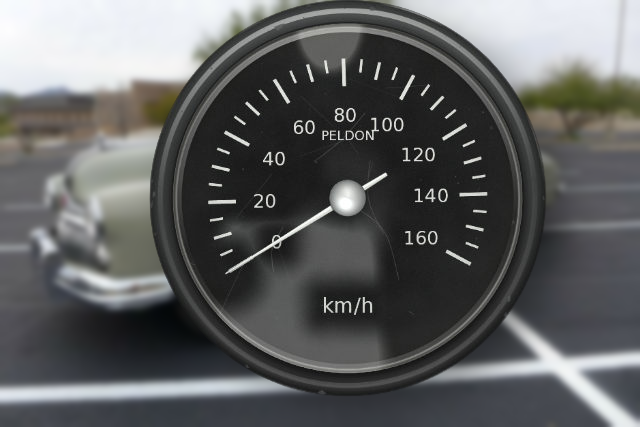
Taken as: km/h 0
